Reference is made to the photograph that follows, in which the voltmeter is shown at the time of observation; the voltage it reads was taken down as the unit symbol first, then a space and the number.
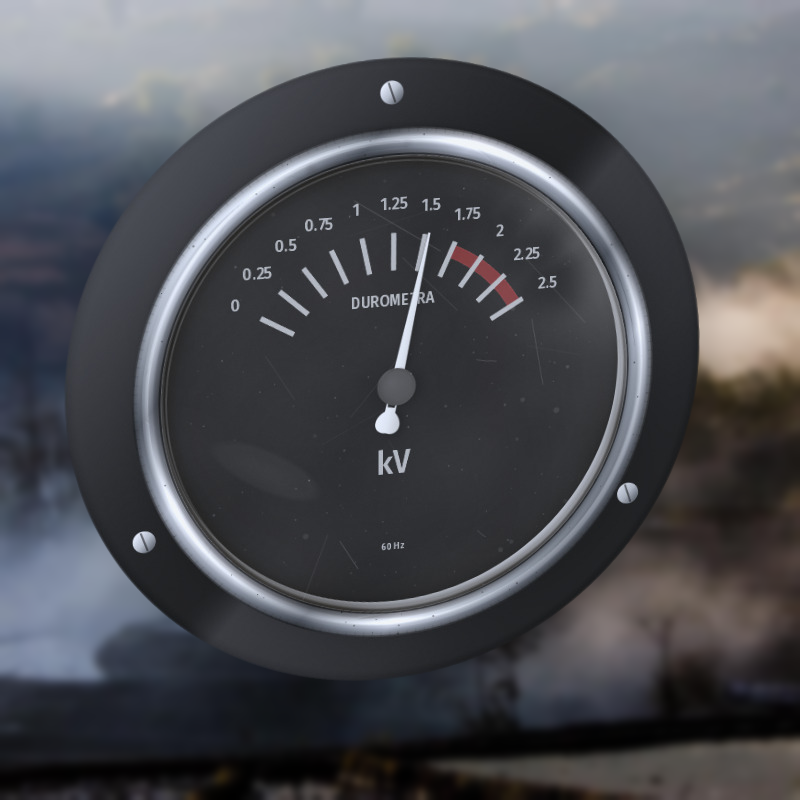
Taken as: kV 1.5
